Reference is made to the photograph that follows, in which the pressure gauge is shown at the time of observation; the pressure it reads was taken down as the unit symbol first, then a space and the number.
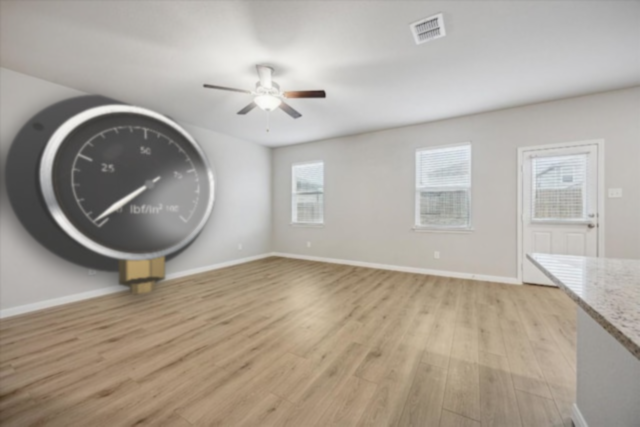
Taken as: psi 2.5
